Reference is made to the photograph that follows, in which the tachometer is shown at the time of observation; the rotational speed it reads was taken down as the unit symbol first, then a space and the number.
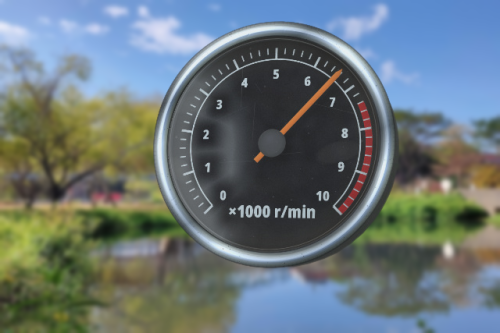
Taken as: rpm 6600
